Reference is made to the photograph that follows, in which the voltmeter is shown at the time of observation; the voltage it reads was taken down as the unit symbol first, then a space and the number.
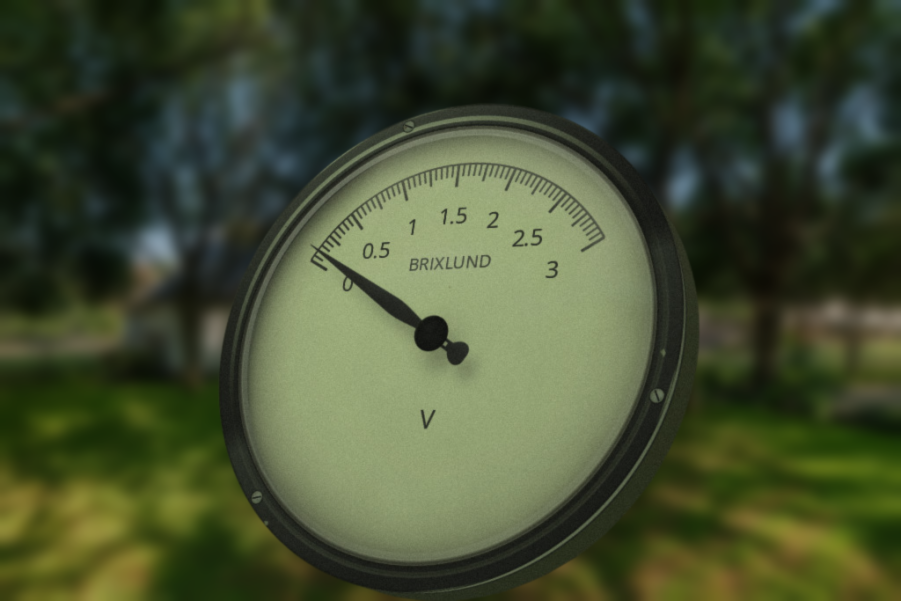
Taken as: V 0.1
